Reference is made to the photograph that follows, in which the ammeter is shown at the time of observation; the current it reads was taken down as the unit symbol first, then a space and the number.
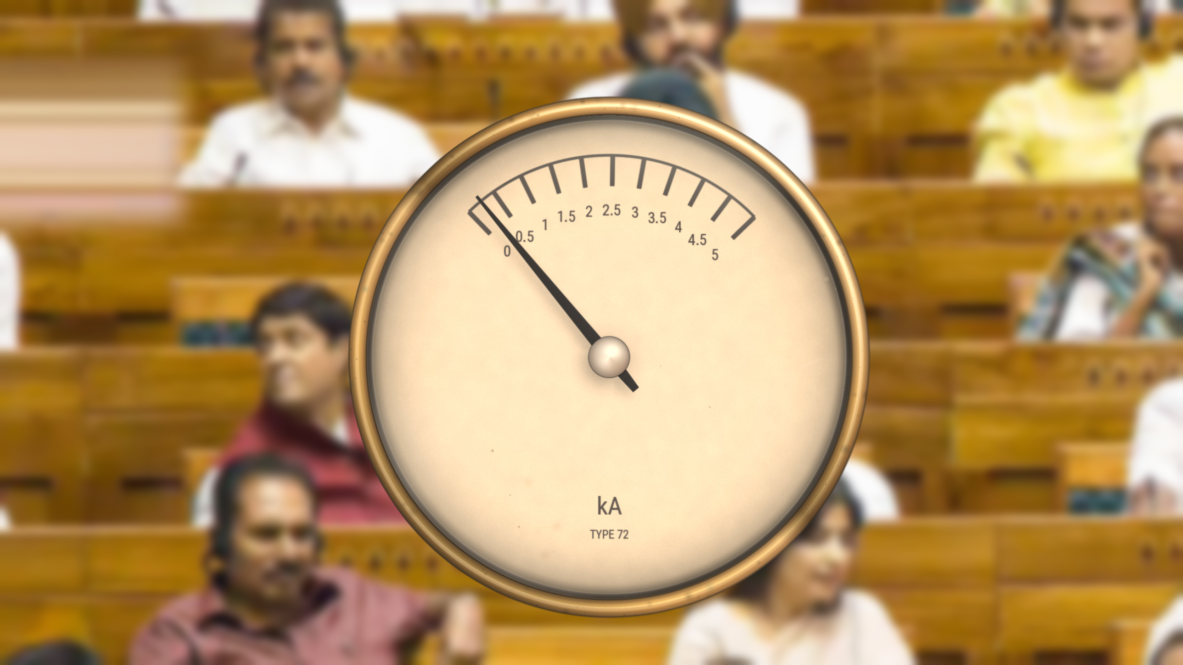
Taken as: kA 0.25
